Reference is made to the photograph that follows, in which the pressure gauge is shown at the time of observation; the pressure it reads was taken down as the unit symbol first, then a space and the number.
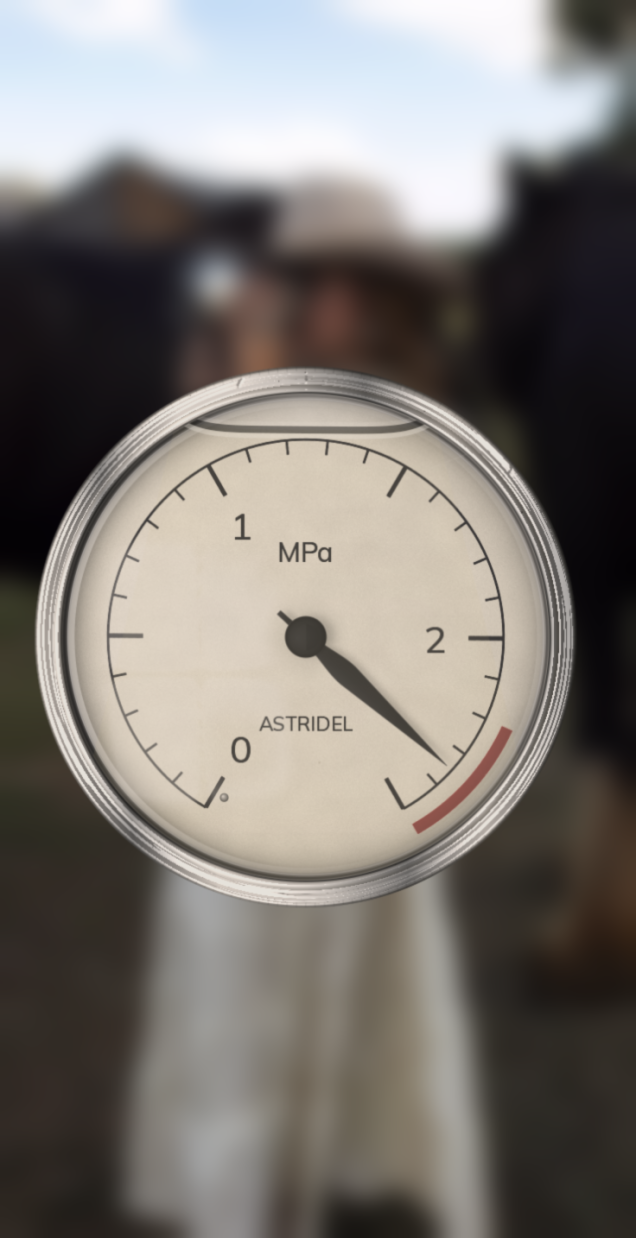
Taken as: MPa 2.35
